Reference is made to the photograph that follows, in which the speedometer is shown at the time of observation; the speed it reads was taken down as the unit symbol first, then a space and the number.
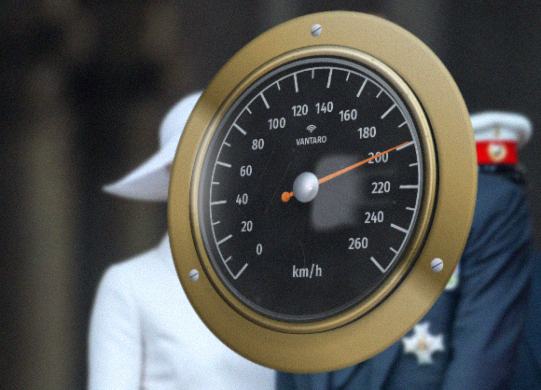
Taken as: km/h 200
